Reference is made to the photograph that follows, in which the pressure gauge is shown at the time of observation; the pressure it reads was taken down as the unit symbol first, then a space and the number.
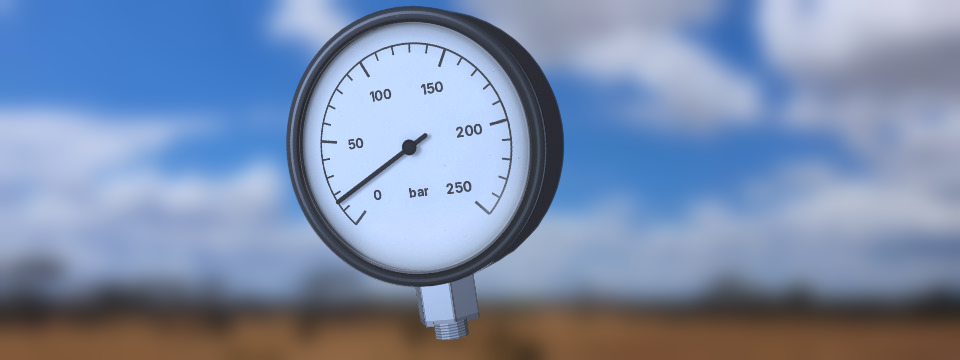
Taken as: bar 15
